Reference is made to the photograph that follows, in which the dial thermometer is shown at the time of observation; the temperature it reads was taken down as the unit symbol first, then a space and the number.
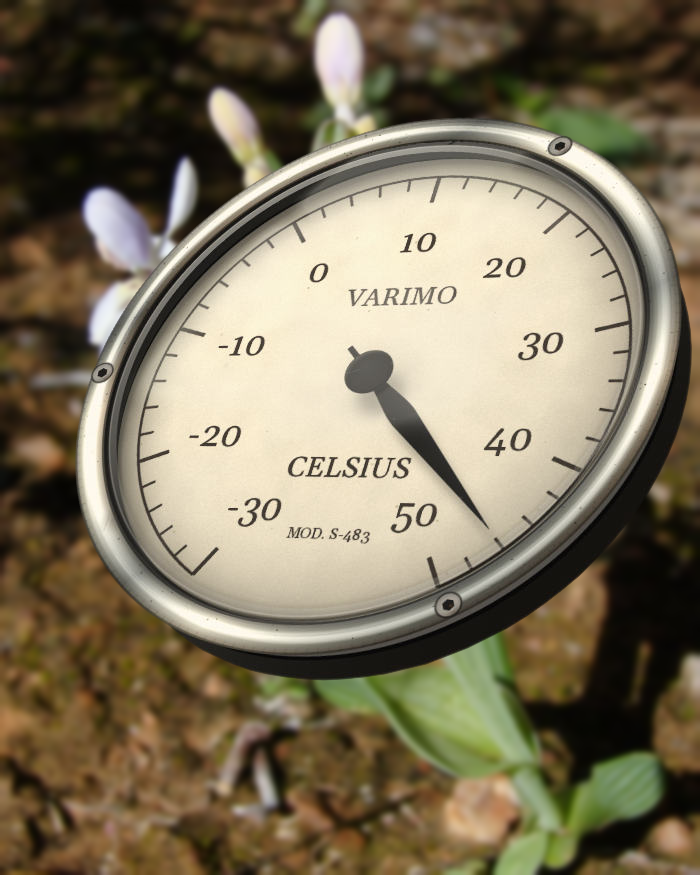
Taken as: °C 46
